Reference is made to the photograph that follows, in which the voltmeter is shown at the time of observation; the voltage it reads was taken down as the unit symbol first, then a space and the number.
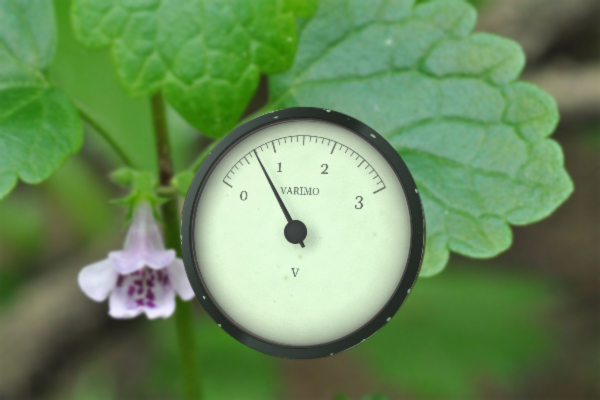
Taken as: V 0.7
